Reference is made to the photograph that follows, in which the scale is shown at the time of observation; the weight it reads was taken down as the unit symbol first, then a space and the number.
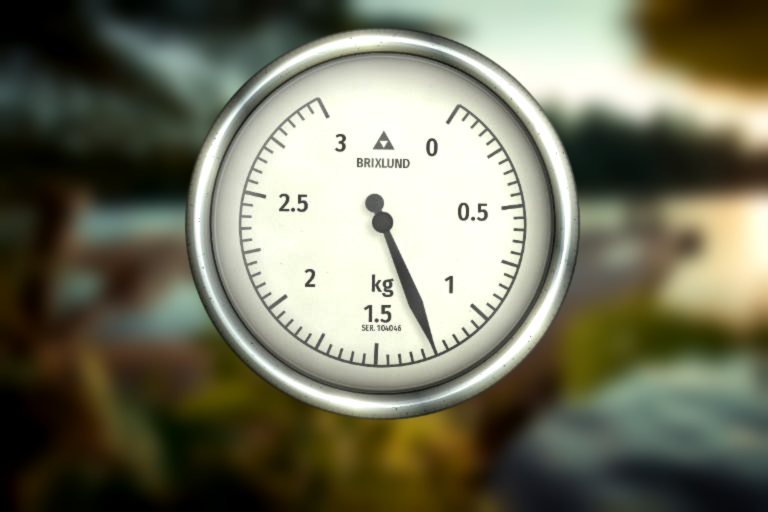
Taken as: kg 1.25
